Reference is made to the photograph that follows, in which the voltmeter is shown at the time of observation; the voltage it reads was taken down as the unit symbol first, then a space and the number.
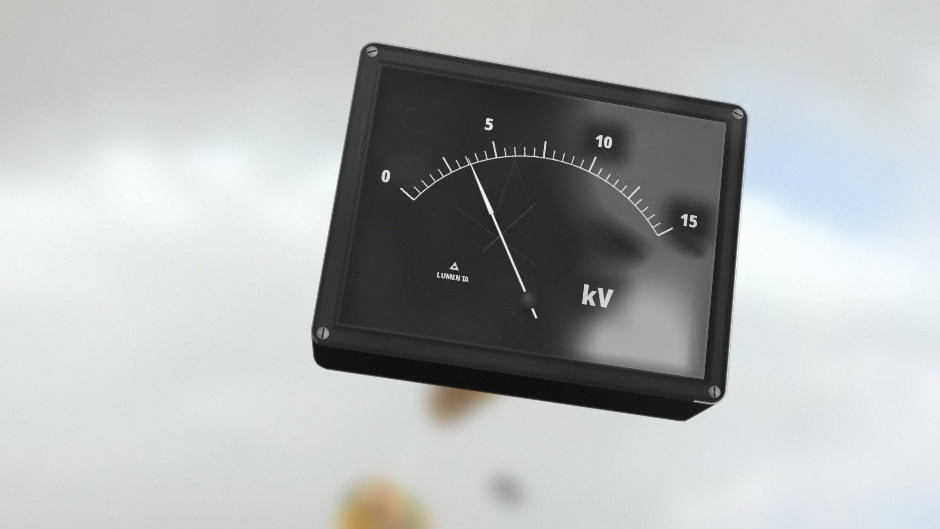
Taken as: kV 3.5
